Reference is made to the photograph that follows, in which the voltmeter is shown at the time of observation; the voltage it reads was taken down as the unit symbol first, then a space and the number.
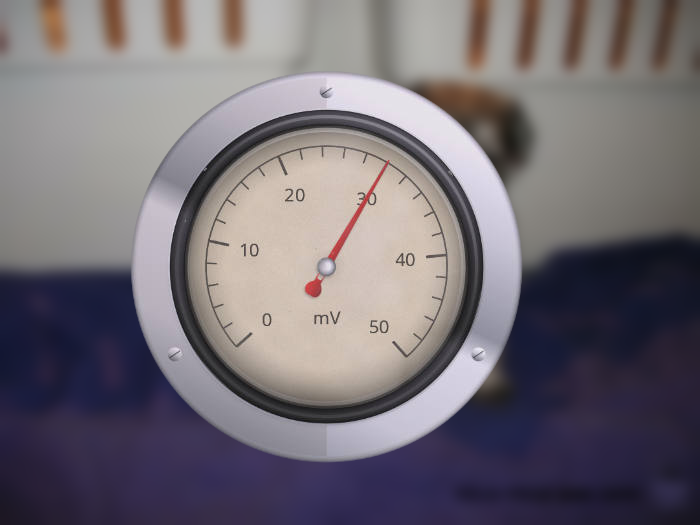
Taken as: mV 30
